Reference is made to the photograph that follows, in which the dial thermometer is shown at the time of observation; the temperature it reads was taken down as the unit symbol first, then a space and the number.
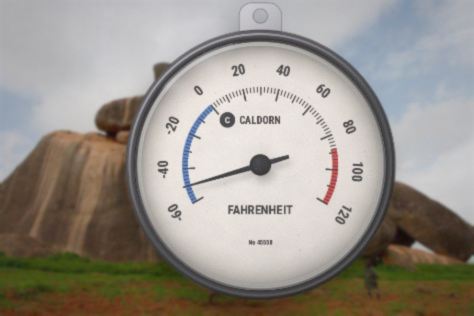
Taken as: °F -50
